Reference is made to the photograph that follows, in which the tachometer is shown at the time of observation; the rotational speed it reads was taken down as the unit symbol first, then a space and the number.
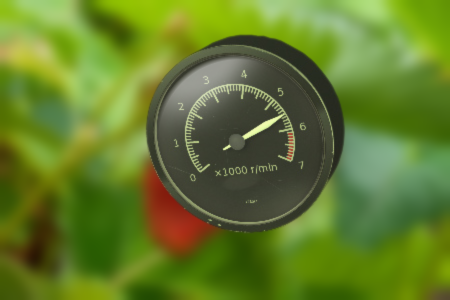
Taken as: rpm 5500
